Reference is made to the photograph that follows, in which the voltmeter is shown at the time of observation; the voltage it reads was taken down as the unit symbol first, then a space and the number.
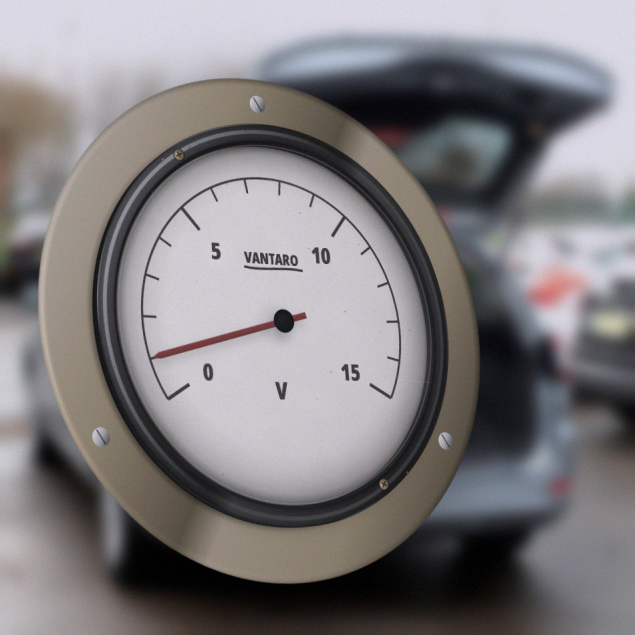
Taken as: V 1
